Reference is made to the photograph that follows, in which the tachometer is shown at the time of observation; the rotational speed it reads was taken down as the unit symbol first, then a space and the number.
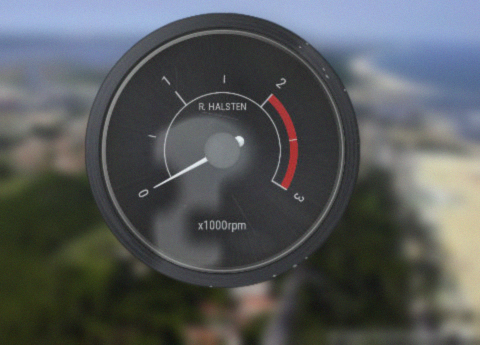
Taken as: rpm 0
